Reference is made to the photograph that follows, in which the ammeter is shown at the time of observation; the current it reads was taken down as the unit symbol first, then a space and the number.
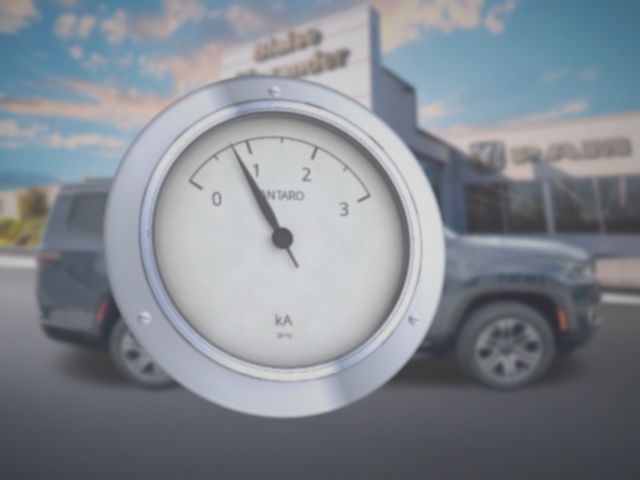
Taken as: kA 0.75
